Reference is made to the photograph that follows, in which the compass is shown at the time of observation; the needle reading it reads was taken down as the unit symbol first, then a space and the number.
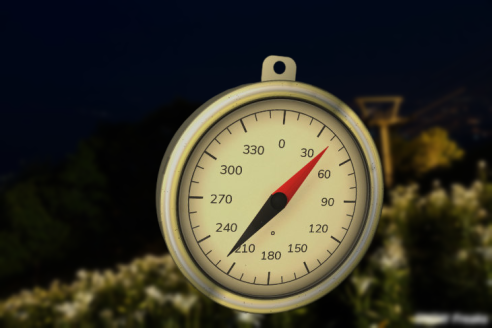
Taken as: ° 40
